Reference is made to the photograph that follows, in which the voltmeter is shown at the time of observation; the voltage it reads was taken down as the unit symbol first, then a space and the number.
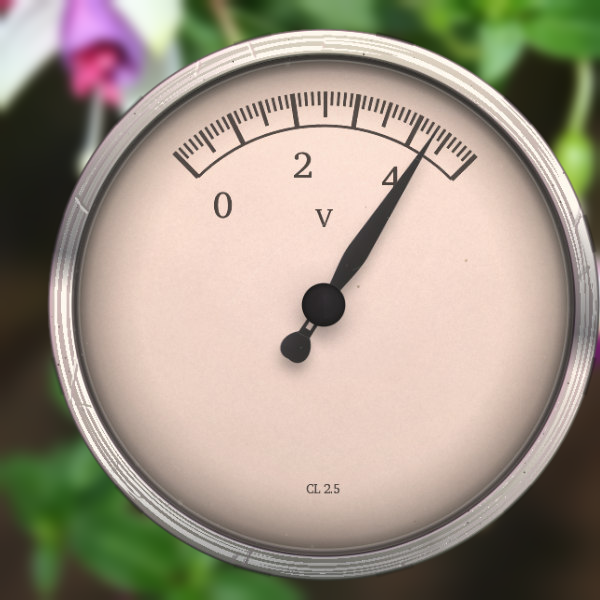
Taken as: V 4.3
